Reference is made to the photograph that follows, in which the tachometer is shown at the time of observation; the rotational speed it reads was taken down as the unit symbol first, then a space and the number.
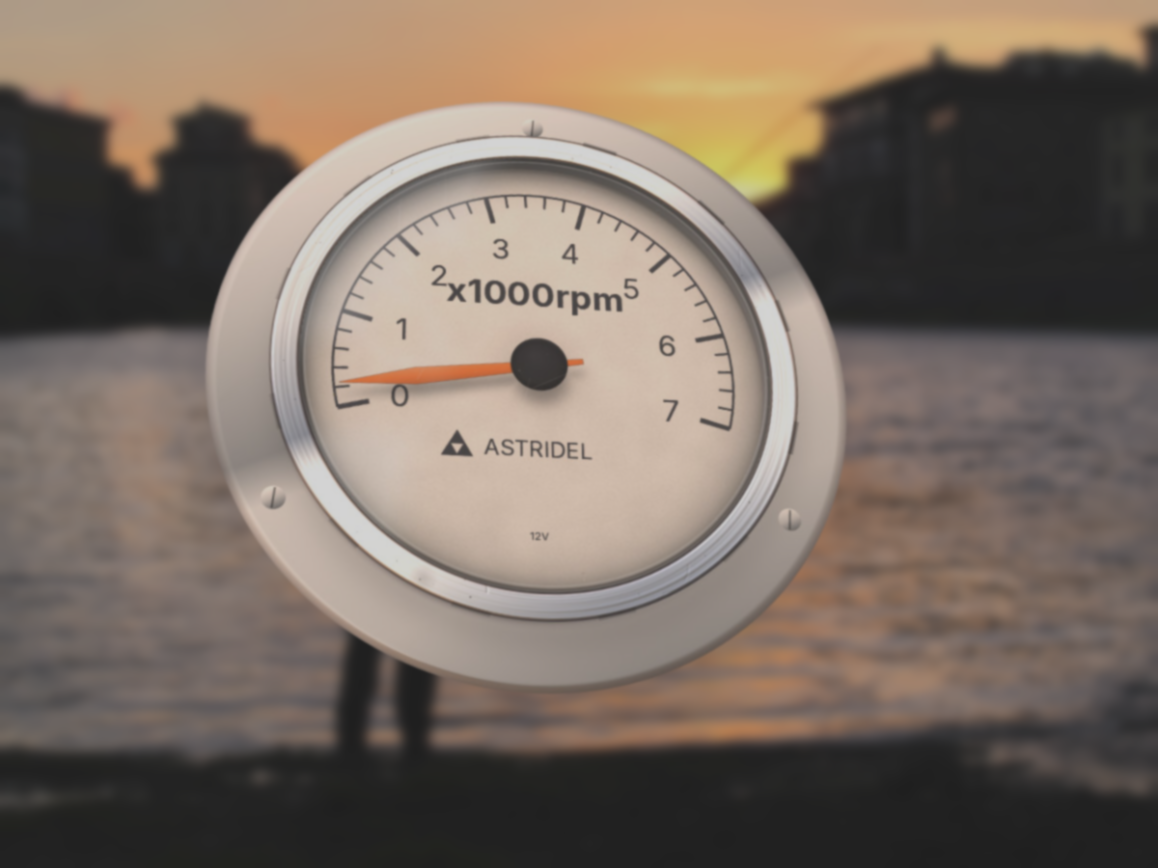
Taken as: rpm 200
